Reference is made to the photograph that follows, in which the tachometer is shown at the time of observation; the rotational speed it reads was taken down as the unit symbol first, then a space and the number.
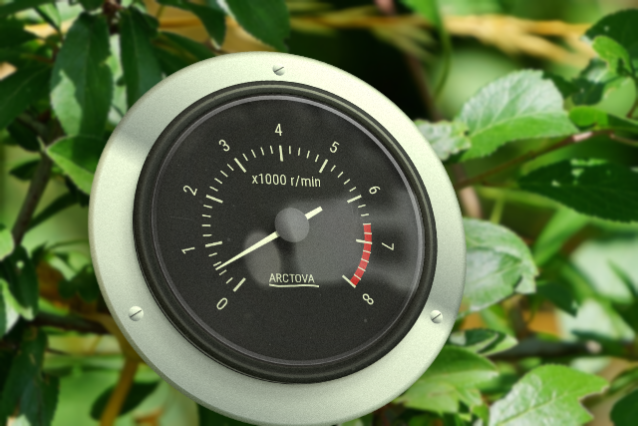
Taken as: rpm 500
